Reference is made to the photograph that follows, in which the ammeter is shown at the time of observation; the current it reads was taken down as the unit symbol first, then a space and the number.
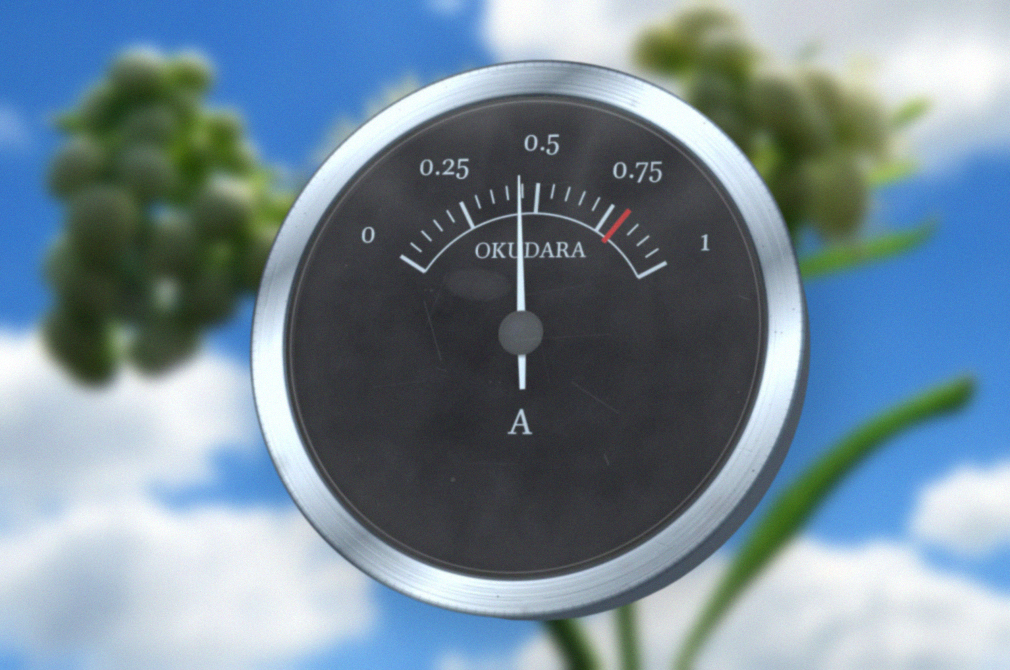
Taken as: A 0.45
